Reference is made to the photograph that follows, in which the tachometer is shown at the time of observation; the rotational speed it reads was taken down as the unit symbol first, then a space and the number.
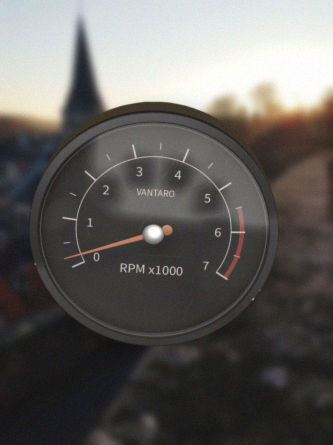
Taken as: rpm 250
